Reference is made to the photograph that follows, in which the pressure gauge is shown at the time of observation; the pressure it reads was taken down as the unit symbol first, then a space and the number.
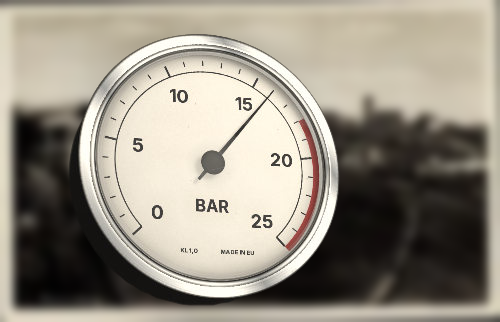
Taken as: bar 16
